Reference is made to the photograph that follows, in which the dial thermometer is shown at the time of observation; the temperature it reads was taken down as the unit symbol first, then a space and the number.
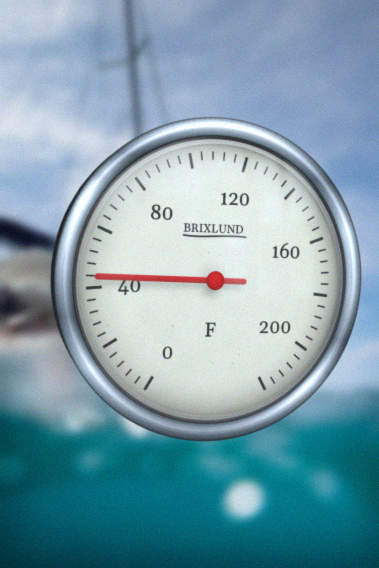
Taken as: °F 44
